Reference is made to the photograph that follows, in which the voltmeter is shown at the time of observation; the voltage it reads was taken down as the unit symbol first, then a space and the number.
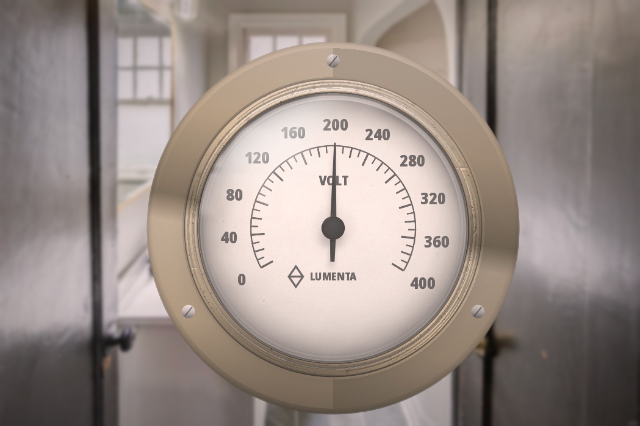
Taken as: V 200
